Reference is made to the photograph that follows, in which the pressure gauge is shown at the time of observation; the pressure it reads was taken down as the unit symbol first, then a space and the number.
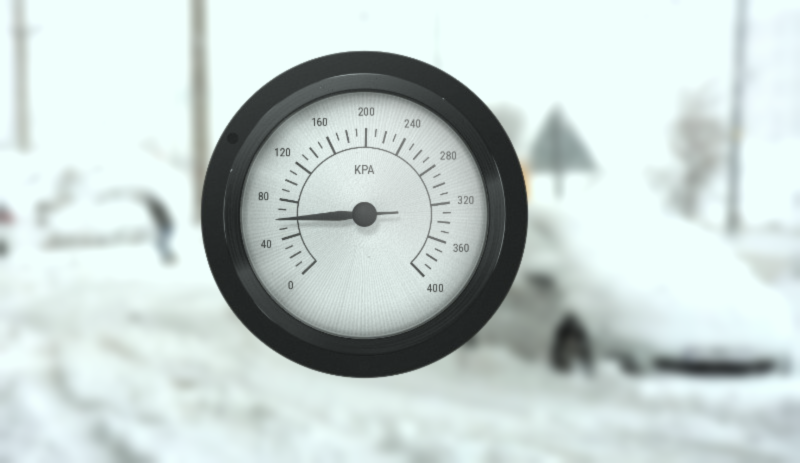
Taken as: kPa 60
